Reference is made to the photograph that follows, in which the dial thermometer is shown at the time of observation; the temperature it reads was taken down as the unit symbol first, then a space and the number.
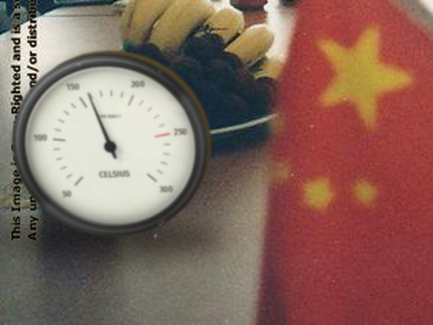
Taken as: °C 160
